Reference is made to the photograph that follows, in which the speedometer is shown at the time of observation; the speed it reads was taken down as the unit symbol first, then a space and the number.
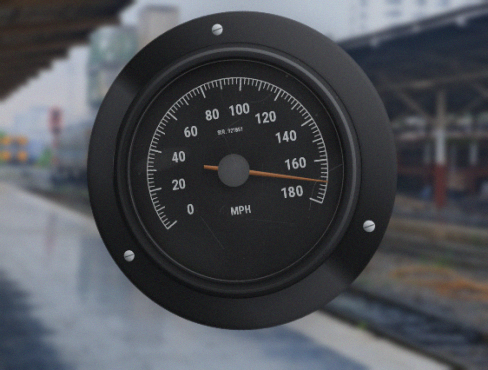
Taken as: mph 170
